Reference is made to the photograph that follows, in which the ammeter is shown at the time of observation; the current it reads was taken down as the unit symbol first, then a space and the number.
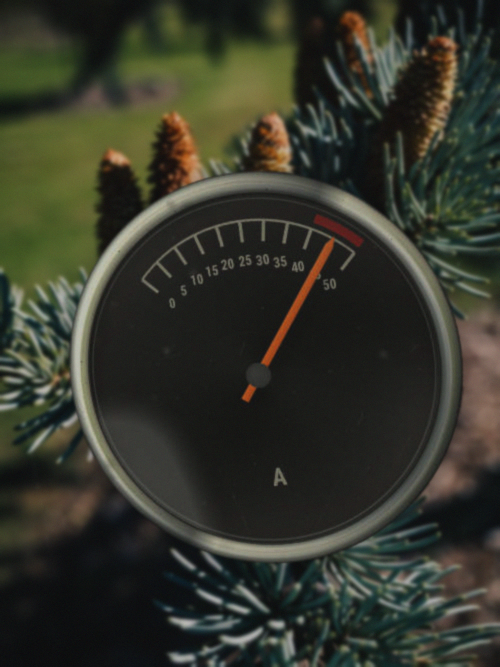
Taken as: A 45
